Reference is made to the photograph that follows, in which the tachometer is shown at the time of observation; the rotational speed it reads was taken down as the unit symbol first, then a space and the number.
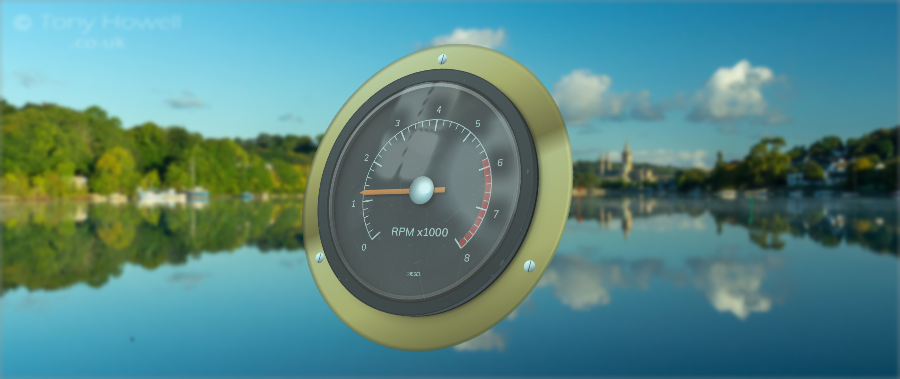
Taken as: rpm 1200
